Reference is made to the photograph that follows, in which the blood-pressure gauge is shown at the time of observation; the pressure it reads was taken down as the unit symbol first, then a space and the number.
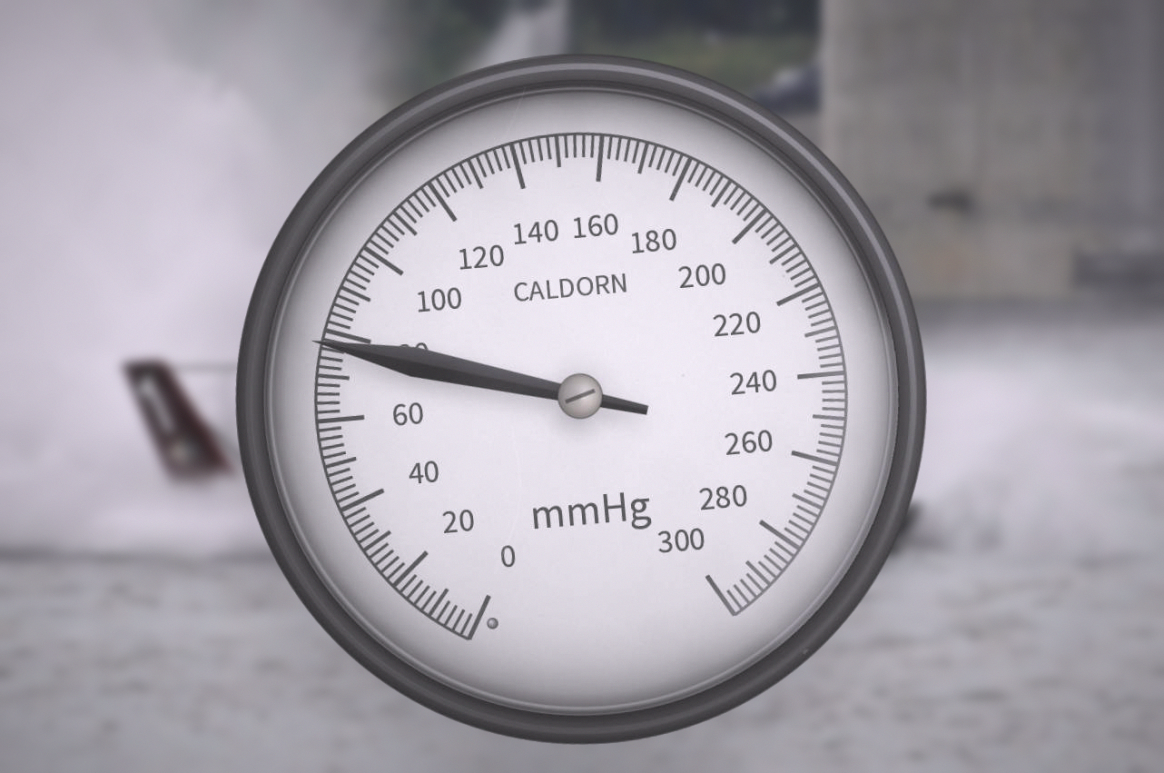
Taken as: mmHg 77
